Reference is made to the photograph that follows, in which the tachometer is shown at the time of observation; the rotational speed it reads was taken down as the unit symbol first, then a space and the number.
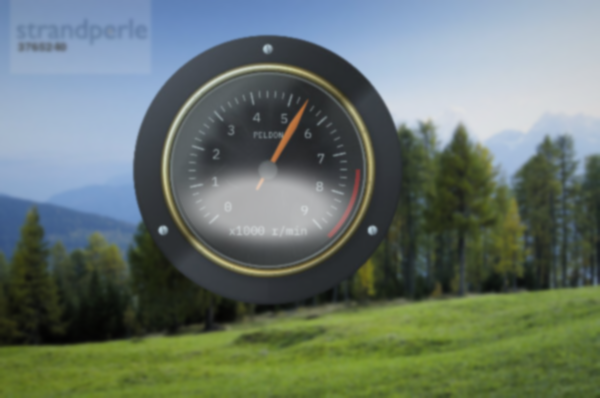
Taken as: rpm 5400
